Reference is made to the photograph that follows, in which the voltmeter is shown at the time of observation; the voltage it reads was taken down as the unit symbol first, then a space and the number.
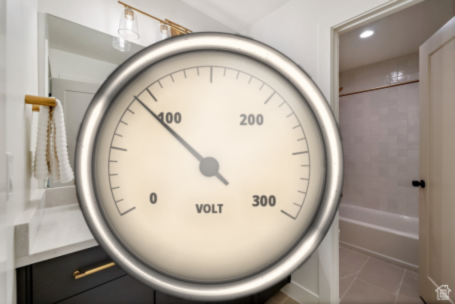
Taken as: V 90
